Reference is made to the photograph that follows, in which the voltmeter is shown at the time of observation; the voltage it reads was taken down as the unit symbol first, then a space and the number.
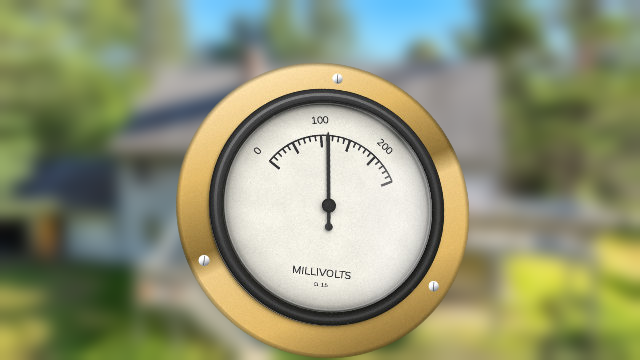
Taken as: mV 110
